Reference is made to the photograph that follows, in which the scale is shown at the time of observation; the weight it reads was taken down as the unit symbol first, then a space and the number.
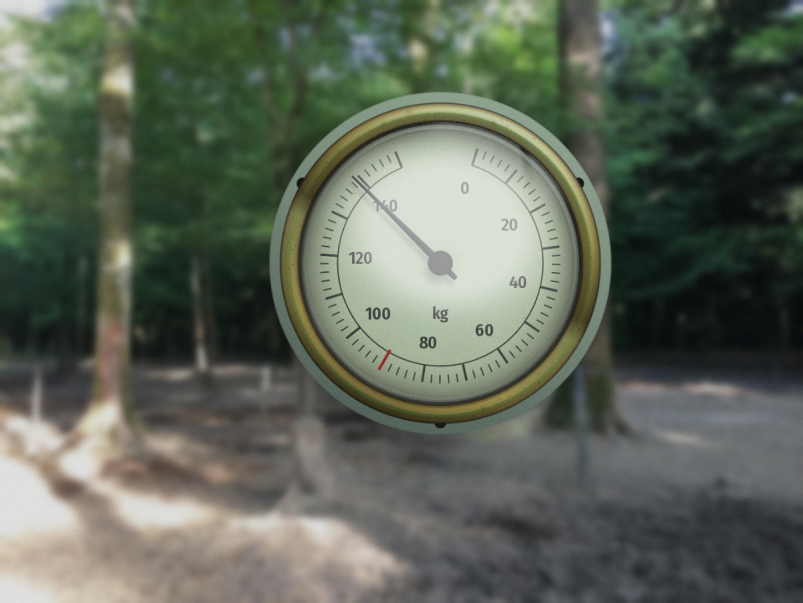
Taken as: kg 139
